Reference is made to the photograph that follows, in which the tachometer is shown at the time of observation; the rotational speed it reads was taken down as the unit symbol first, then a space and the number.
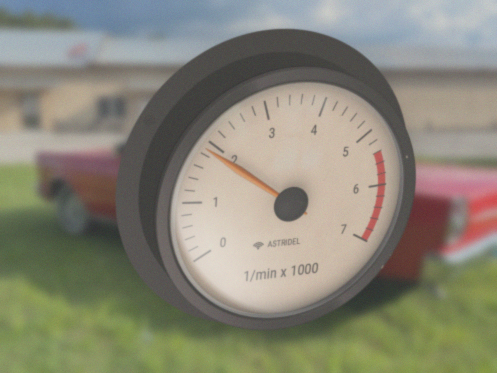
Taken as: rpm 1900
